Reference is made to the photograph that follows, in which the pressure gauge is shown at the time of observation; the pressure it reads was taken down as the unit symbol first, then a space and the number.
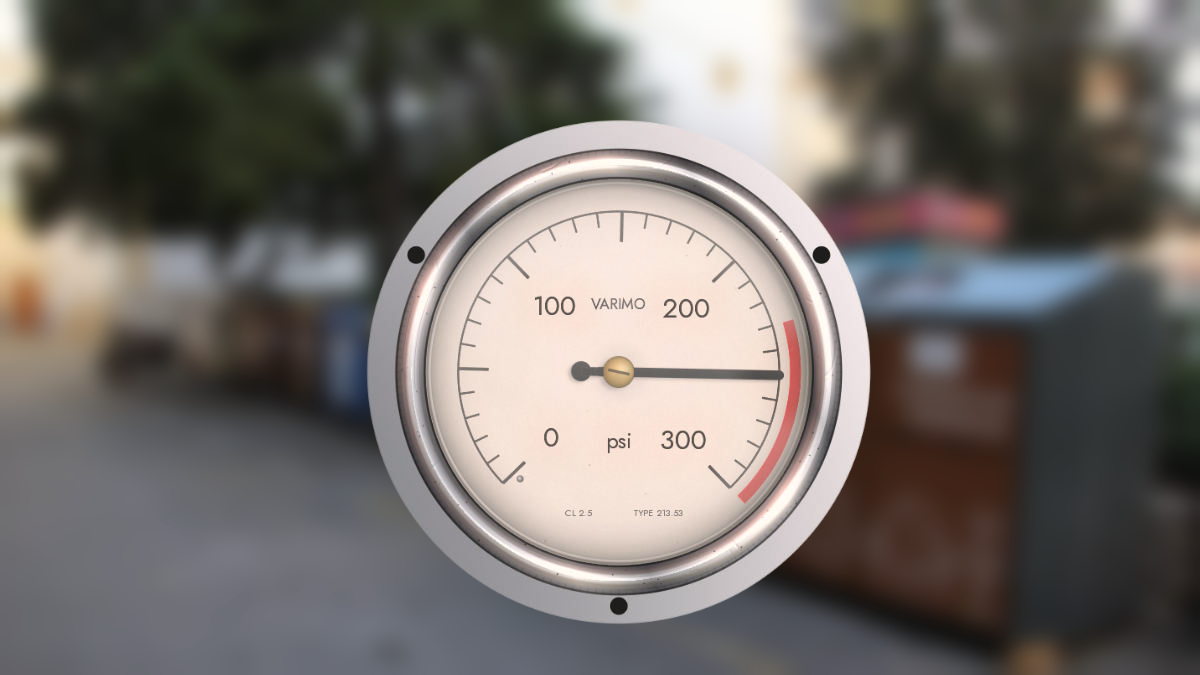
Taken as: psi 250
